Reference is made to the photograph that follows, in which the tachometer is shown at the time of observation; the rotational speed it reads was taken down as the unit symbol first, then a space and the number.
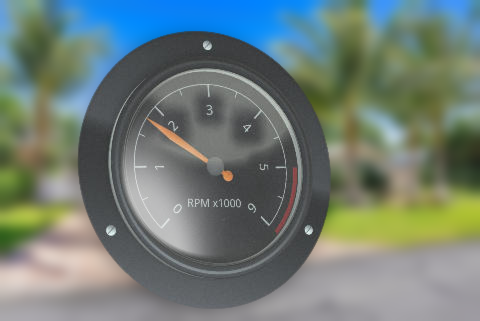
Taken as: rpm 1750
